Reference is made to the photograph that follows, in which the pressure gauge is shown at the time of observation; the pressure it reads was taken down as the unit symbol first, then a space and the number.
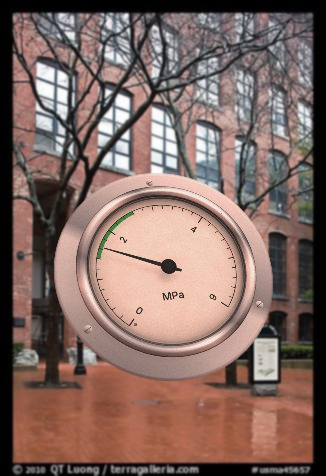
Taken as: MPa 1.6
